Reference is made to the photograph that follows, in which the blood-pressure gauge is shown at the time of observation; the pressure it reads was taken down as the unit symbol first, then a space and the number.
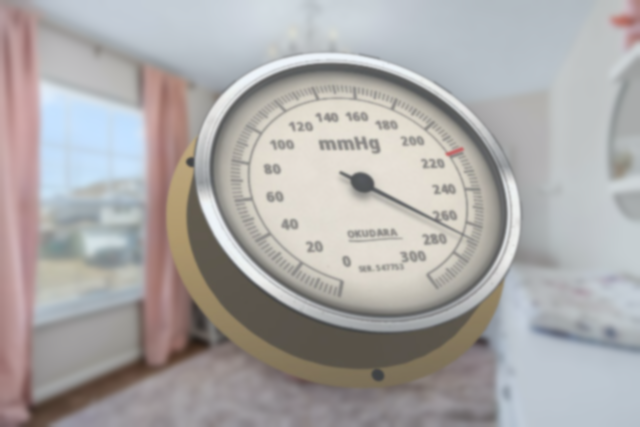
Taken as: mmHg 270
